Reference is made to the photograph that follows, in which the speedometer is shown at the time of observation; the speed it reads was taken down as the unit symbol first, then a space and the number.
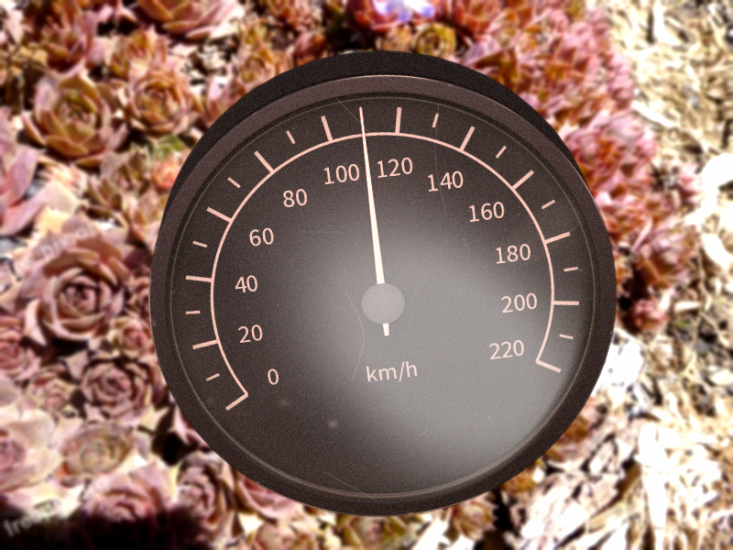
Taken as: km/h 110
